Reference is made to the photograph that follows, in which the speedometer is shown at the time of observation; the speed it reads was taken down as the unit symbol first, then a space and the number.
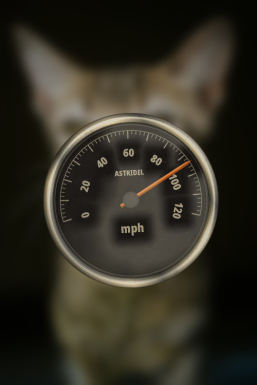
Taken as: mph 94
